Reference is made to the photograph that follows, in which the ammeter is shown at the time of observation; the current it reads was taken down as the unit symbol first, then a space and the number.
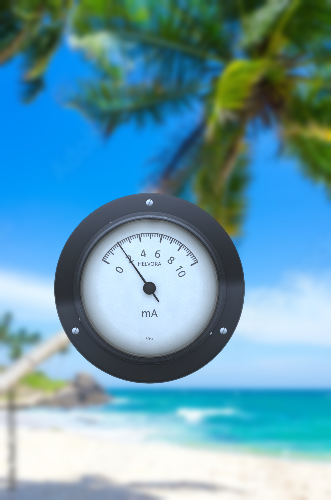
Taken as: mA 2
